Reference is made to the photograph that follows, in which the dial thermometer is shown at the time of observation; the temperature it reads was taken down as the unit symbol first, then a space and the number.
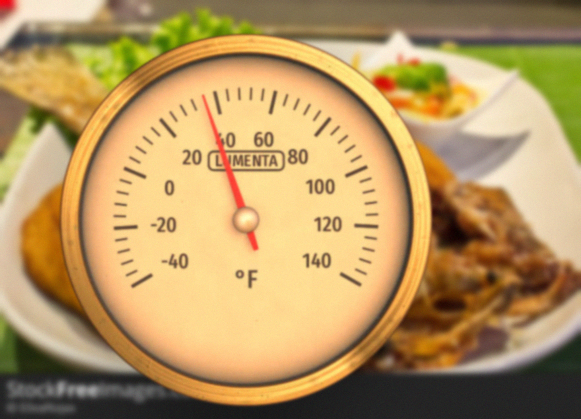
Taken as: °F 36
